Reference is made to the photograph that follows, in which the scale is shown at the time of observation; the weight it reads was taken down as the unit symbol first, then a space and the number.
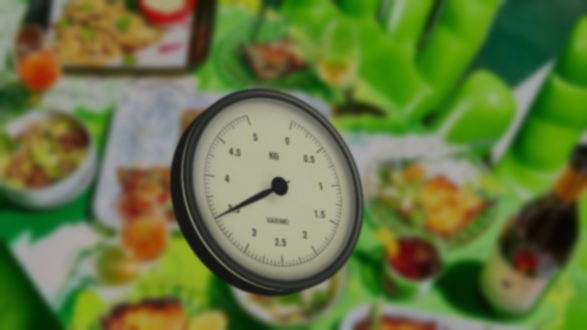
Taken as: kg 3.5
